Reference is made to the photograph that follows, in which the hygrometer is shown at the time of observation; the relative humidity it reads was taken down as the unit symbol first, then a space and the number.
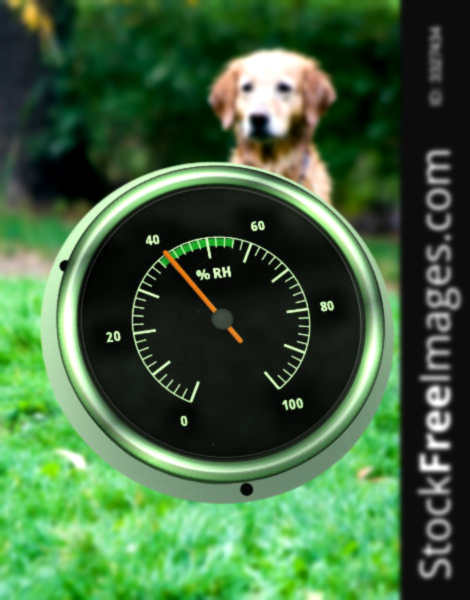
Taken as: % 40
